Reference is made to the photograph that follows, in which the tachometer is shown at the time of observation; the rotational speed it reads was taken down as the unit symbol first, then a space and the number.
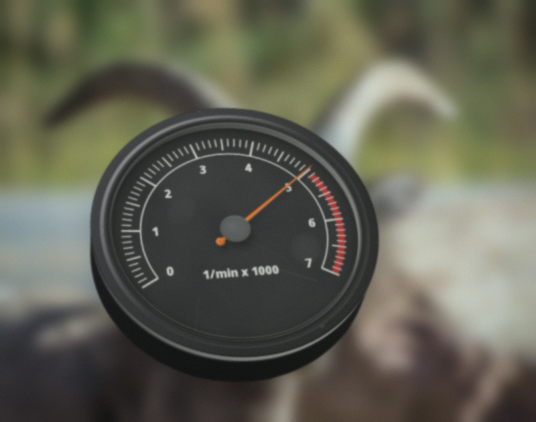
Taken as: rpm 5000
